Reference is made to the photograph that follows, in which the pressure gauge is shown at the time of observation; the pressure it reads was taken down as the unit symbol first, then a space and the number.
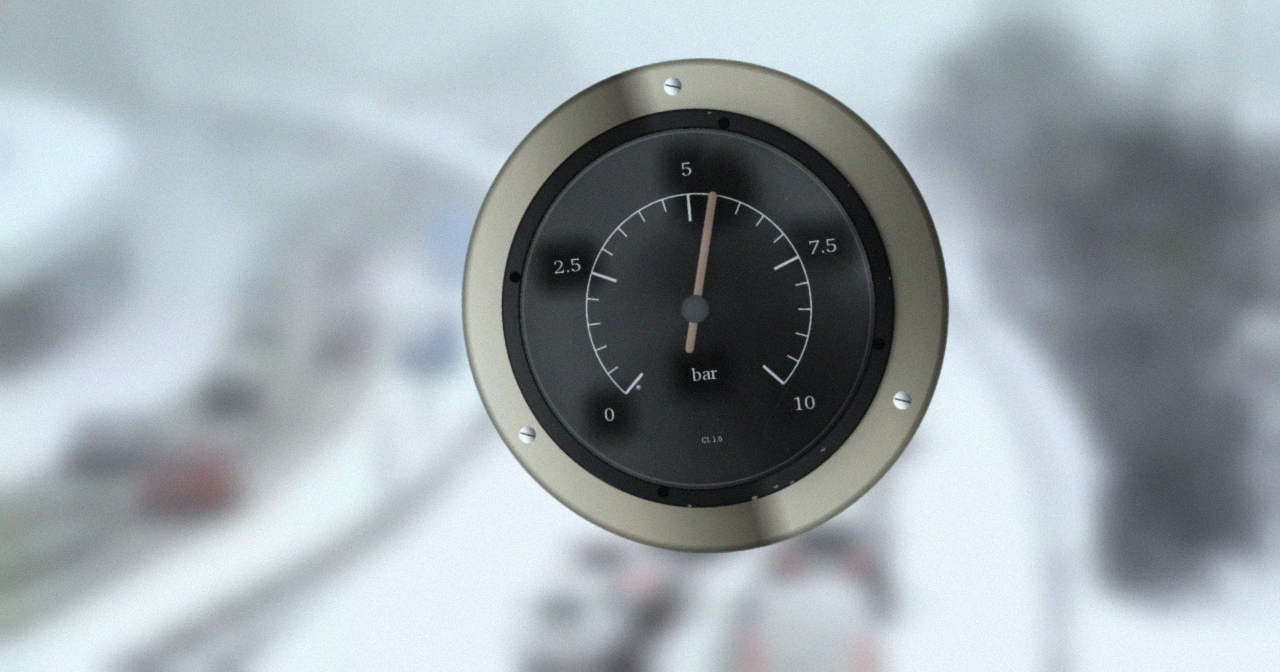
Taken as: bar 5.5
